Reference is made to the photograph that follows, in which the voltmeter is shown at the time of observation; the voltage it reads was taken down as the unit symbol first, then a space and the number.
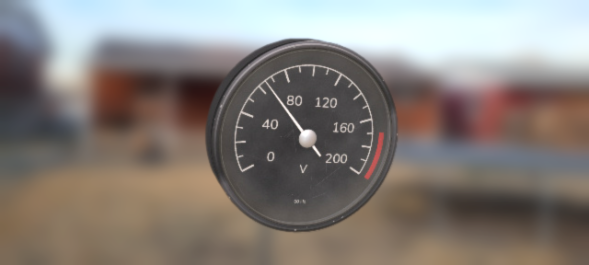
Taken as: V 65
